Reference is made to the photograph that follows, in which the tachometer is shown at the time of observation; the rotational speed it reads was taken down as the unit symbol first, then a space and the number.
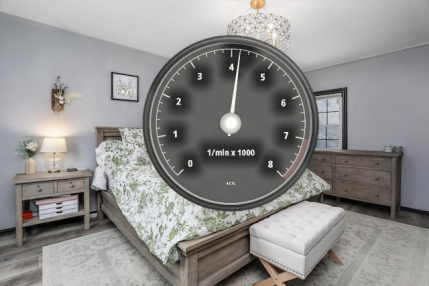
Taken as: rpm 4200
